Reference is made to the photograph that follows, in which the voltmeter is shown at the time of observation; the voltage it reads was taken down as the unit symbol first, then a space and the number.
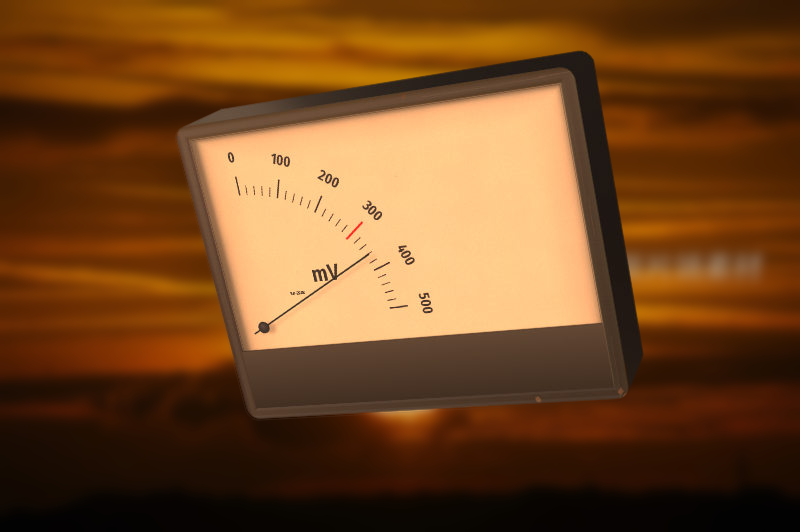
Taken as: mV 360
